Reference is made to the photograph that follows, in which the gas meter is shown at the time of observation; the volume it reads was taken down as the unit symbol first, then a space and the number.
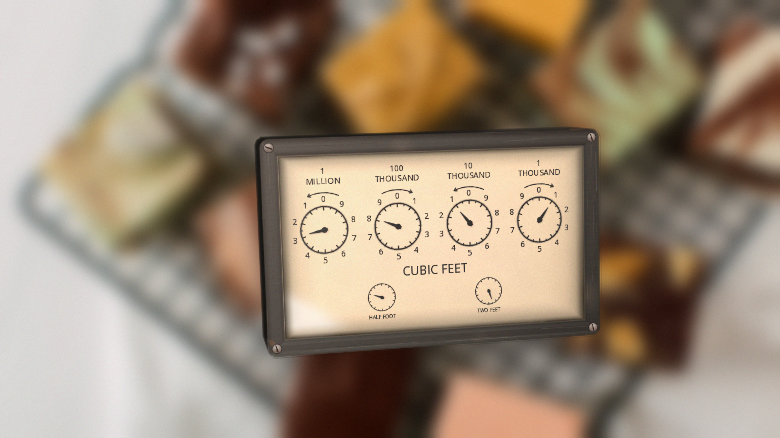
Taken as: ft³ 281100
